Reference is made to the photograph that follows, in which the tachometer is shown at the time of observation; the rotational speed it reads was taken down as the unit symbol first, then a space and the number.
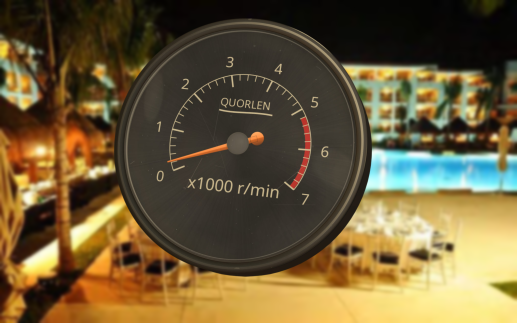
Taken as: rpm 200
